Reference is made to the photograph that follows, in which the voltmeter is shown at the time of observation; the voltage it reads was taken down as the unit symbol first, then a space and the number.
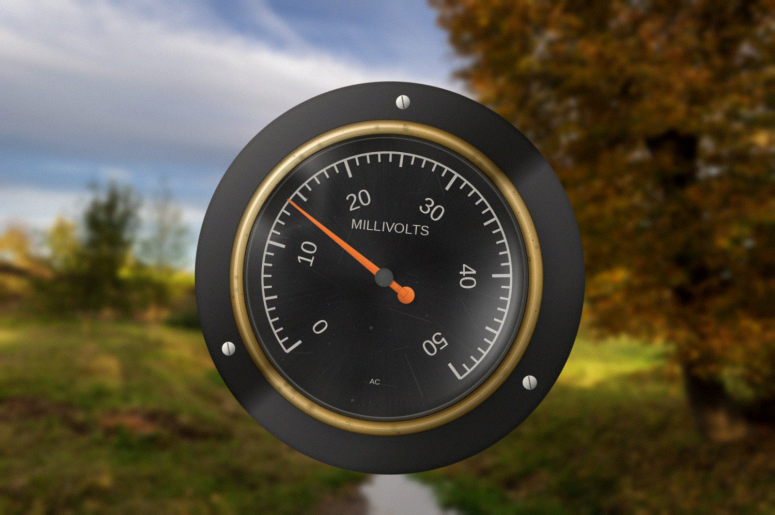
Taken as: mV 14
